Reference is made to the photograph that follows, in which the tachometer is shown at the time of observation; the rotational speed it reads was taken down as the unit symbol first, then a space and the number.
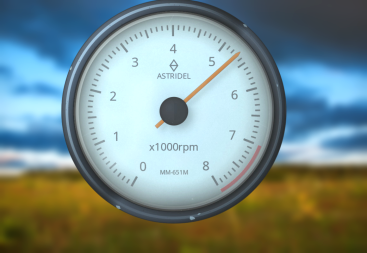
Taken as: rpm 5300
